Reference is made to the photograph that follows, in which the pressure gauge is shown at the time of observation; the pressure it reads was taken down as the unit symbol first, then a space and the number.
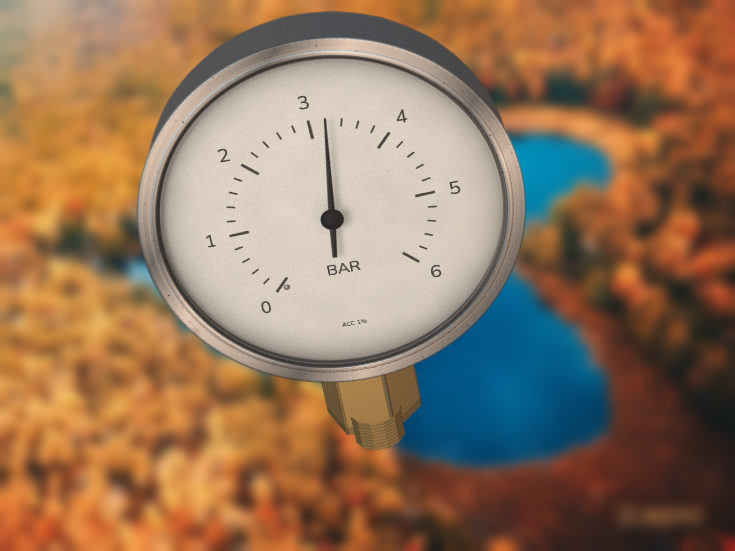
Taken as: bar 3.2
